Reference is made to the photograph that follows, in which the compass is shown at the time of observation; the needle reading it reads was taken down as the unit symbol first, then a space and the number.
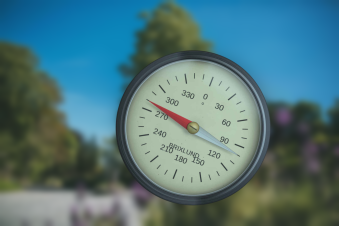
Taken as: ° 280
